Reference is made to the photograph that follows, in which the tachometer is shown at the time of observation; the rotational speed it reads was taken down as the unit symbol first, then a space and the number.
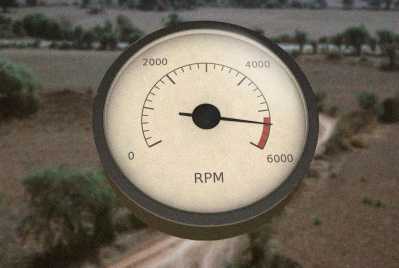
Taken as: rpm 5400
